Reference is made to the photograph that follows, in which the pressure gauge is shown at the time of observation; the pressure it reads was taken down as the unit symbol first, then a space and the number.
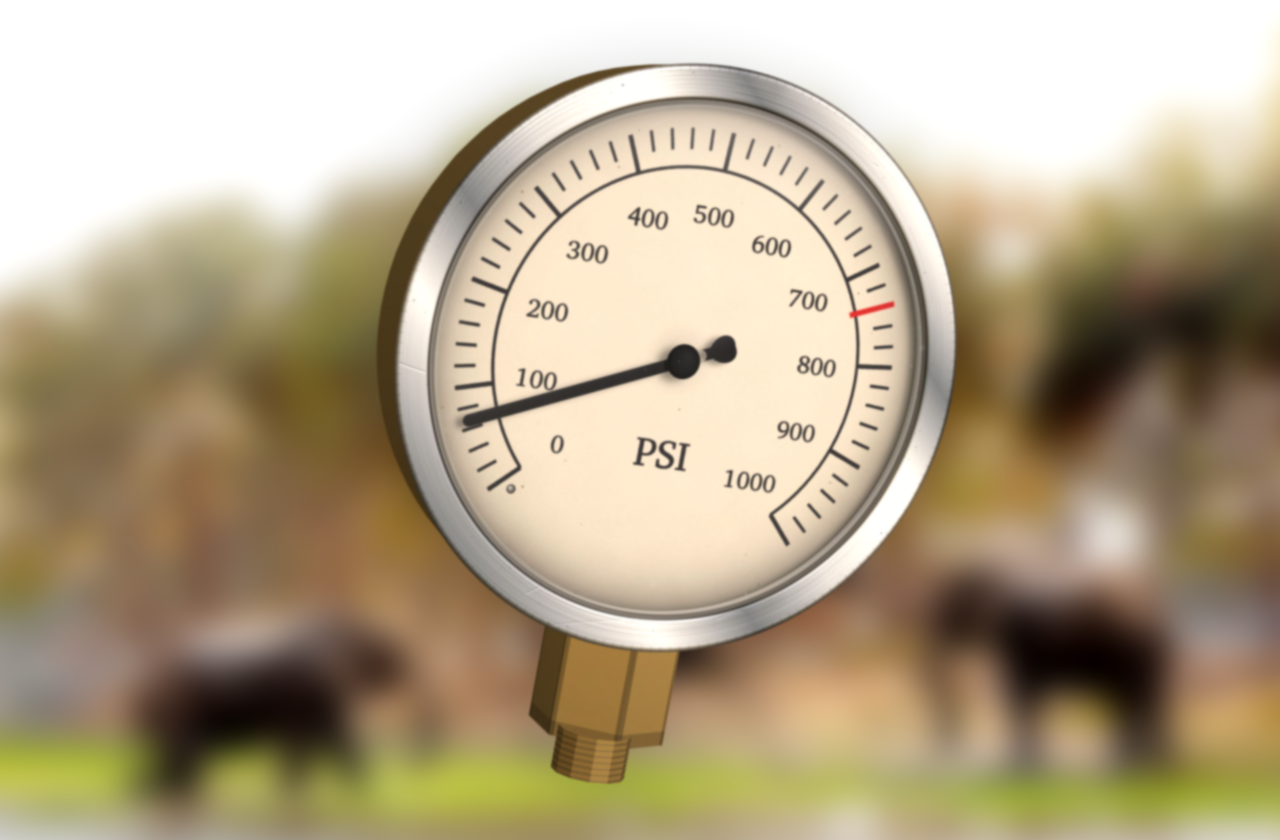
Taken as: psi 70
